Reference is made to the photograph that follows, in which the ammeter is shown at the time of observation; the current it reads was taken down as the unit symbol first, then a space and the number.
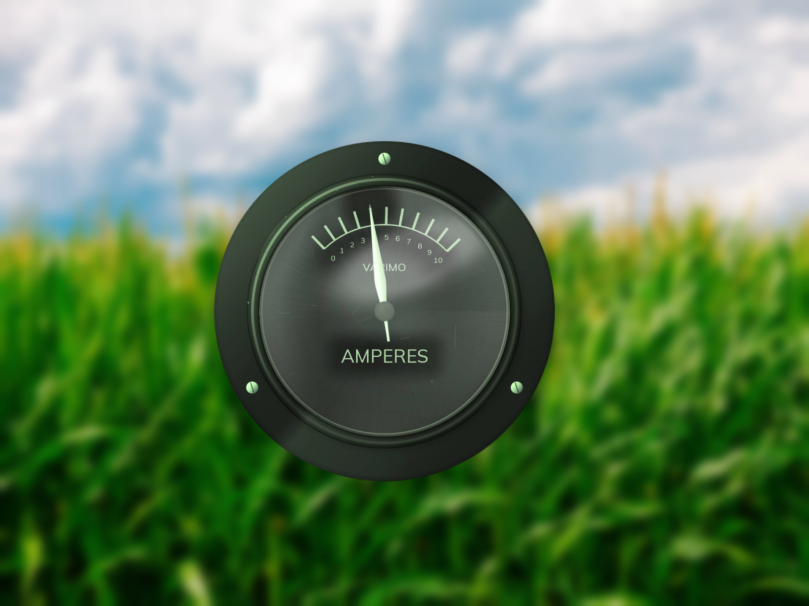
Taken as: A 4
